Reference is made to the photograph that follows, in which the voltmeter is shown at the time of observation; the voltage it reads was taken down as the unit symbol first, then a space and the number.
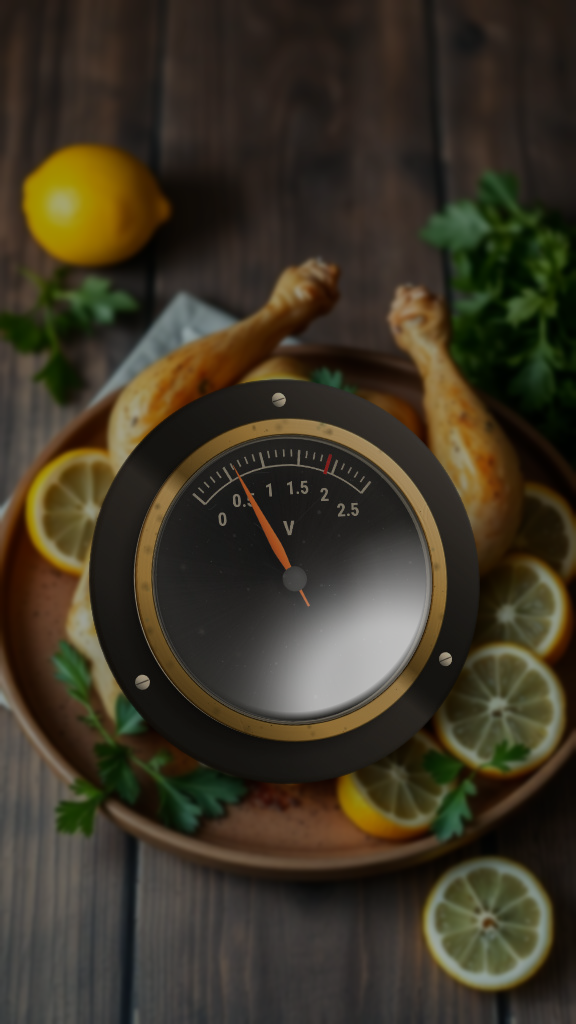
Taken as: V 0.6
